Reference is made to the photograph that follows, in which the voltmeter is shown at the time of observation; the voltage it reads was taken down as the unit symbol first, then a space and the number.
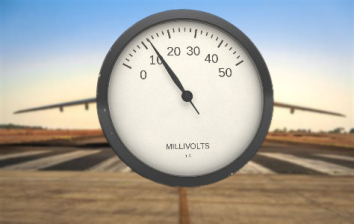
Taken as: mV 12
